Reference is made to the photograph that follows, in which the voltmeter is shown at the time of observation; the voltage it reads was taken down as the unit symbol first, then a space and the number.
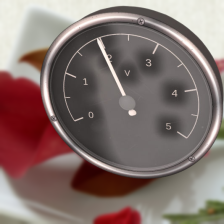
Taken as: V 2
